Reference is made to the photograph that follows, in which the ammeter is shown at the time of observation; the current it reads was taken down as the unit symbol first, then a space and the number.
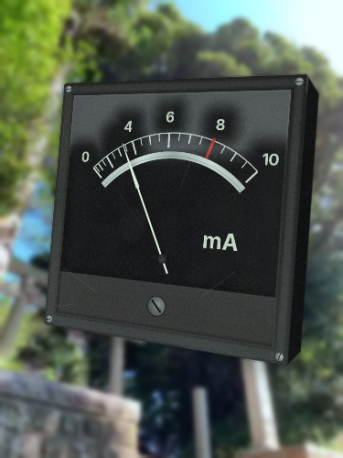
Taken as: mA 3.5
